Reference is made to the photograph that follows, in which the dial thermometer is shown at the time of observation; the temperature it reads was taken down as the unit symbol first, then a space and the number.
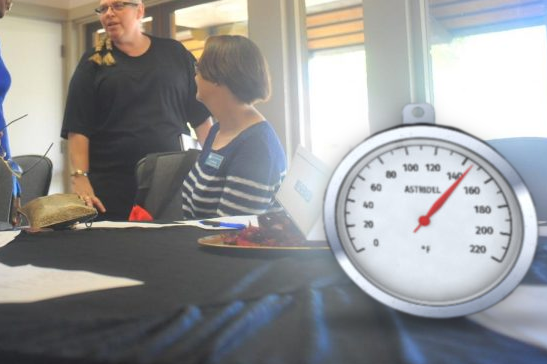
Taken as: °F 145
